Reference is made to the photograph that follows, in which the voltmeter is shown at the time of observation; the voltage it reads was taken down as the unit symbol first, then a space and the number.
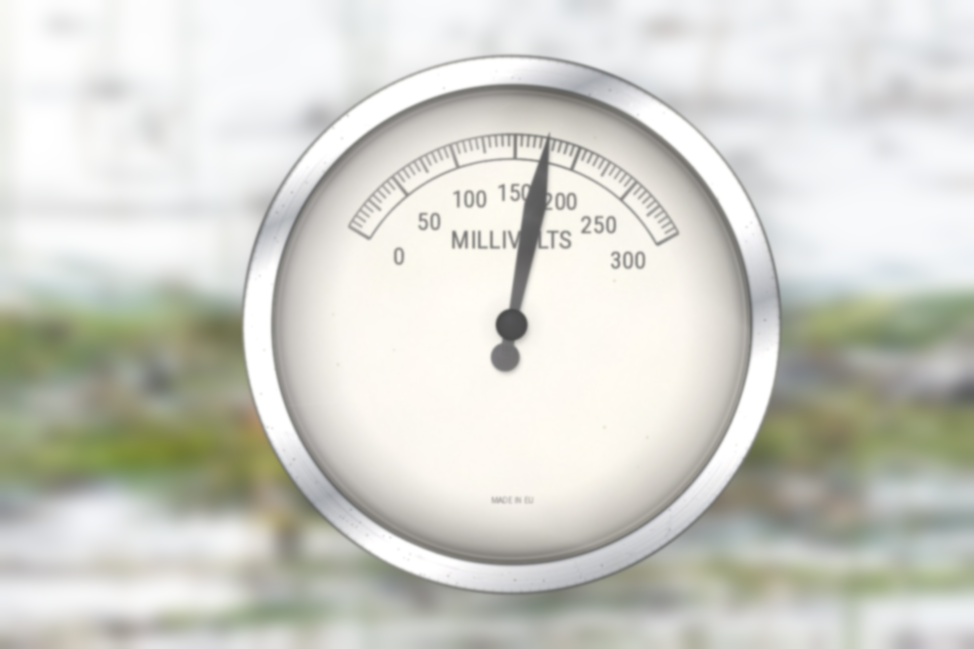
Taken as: mV 175
